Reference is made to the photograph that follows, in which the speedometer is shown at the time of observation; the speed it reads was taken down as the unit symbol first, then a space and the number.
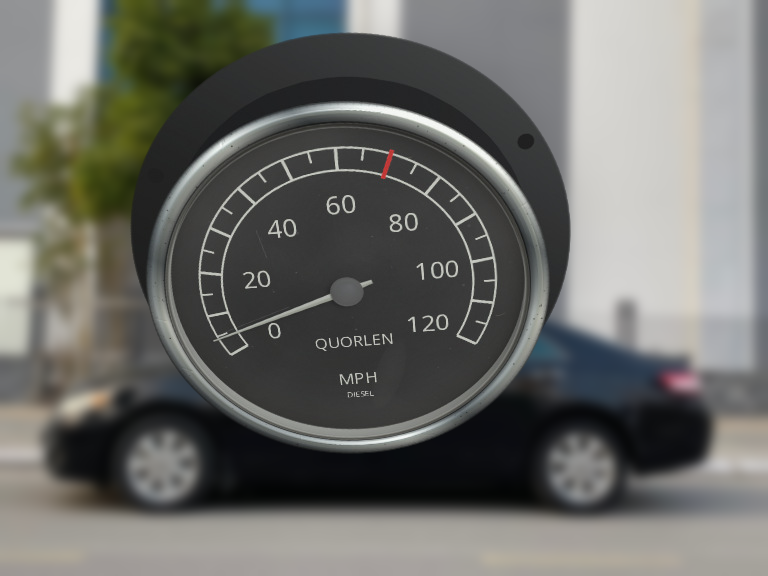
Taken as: mph 5
